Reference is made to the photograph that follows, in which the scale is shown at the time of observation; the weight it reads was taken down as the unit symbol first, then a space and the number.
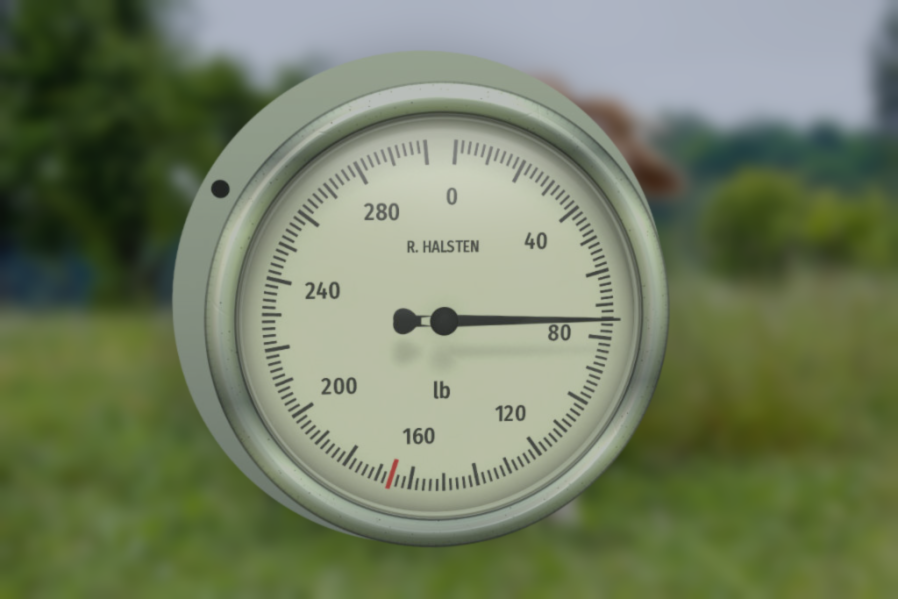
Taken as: lb 74
